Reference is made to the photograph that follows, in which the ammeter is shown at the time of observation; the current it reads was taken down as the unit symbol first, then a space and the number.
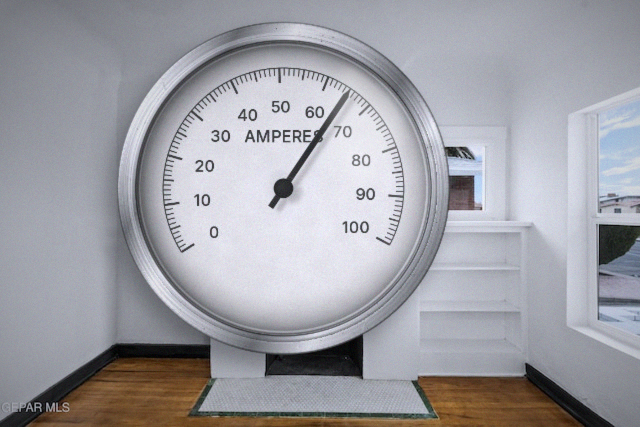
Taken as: A 65
